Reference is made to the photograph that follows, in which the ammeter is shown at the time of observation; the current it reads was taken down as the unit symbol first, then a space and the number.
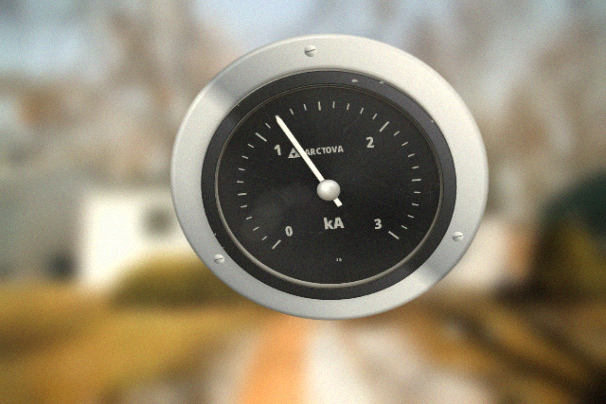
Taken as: kA 1.2
